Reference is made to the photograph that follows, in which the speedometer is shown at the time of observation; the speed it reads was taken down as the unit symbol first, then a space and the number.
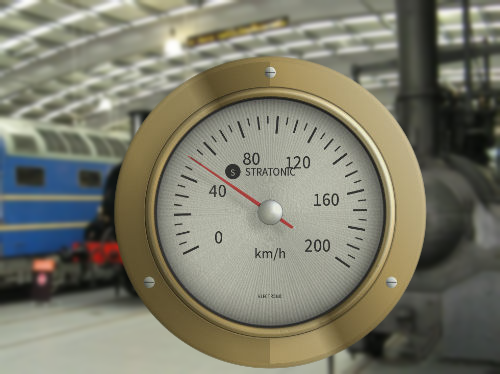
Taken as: km/h 50
